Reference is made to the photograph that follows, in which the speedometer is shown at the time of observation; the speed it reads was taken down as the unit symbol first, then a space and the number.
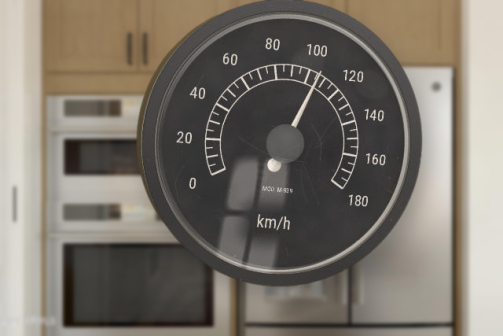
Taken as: km/h 105
